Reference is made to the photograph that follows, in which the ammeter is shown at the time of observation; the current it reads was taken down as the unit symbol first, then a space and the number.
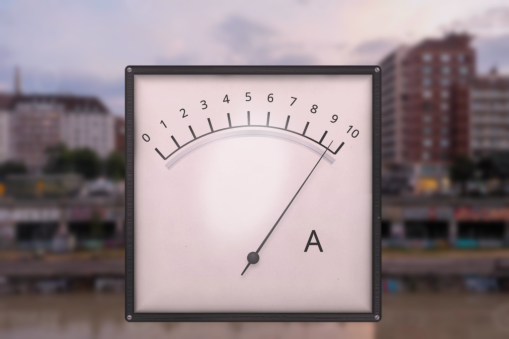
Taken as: A 9.5
